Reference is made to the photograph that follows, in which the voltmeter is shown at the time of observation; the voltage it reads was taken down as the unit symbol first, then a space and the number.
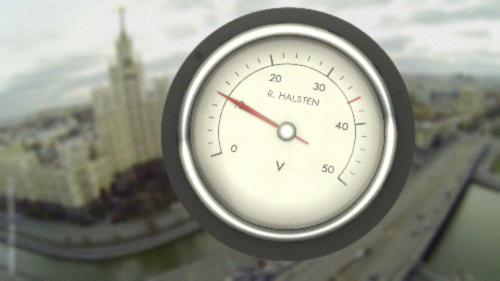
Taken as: V 10
